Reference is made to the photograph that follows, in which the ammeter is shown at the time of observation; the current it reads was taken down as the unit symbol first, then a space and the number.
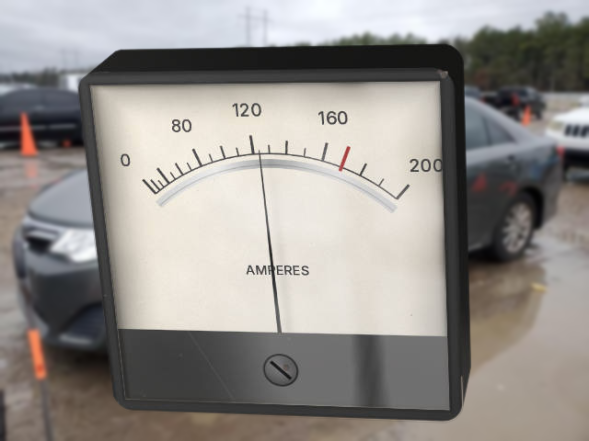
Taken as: A 125
